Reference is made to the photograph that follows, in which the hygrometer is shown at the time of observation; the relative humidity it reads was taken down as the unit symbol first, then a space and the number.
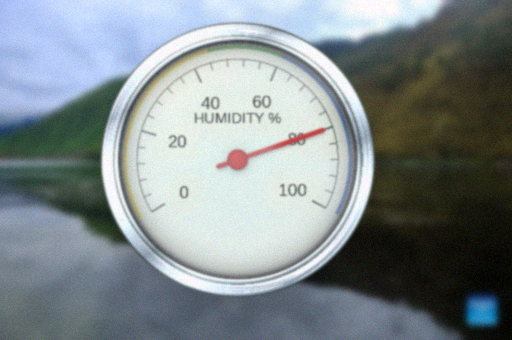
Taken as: % 80
